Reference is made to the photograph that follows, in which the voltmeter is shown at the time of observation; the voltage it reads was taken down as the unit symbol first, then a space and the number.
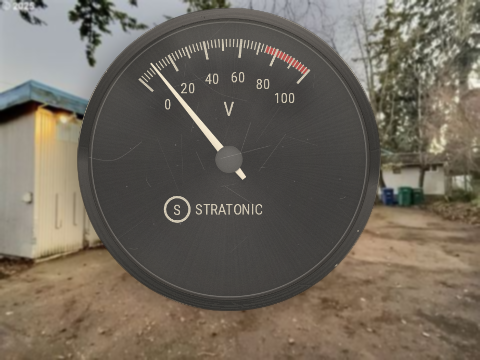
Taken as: V 10
